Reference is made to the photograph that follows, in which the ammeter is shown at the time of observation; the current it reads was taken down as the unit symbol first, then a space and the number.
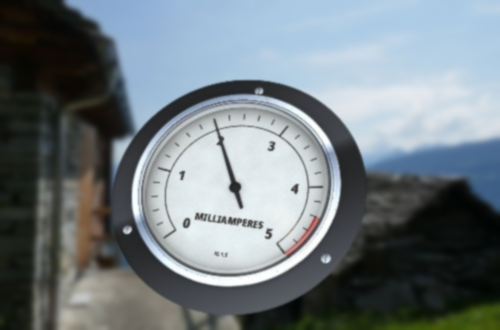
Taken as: mA 2
